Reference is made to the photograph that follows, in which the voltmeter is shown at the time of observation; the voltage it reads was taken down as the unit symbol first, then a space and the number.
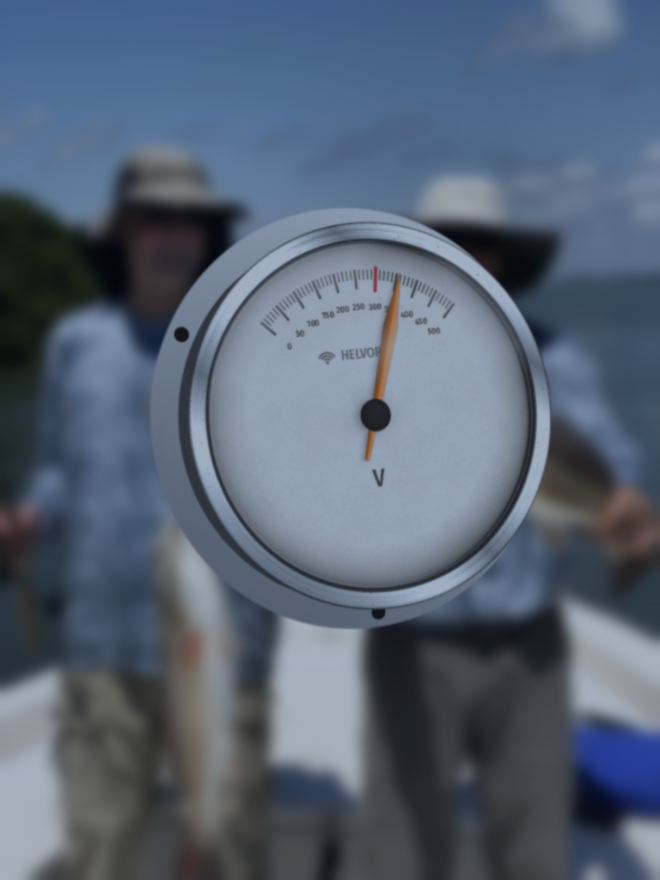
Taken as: V 350
